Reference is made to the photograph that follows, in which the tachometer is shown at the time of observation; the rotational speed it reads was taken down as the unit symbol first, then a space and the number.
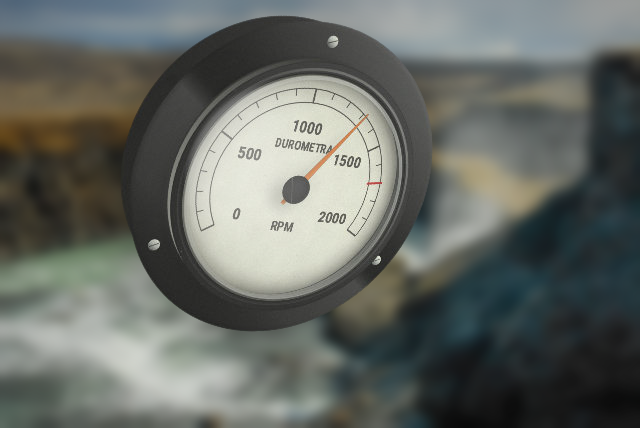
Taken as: rpm 1300
